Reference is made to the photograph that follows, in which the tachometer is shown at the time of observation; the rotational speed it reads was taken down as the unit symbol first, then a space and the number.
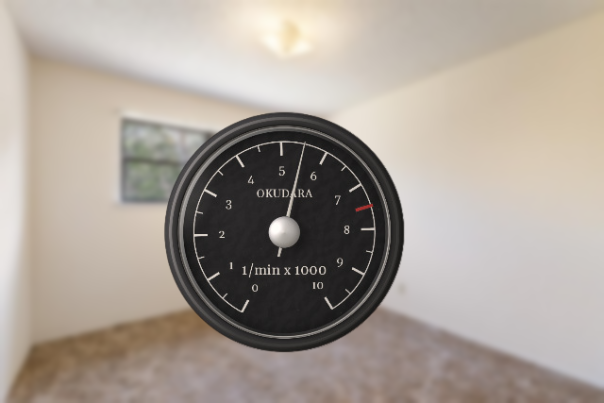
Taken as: rpm 5500
